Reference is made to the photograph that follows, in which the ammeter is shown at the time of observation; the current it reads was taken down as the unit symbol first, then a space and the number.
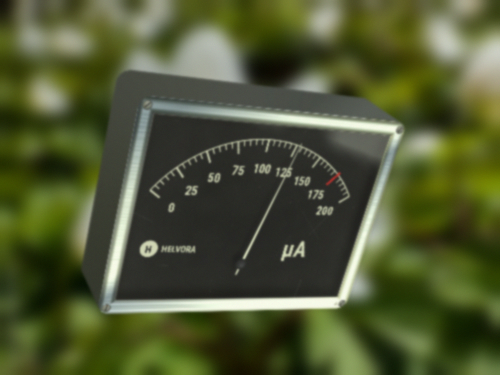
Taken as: µA 125
